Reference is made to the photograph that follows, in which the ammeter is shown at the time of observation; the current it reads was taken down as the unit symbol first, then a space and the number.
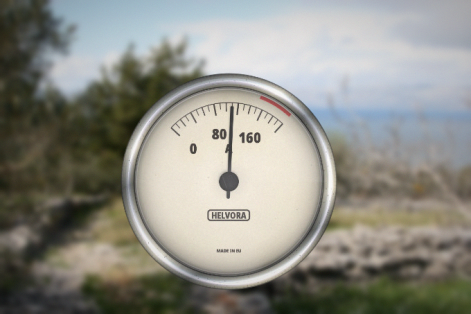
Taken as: A 110
